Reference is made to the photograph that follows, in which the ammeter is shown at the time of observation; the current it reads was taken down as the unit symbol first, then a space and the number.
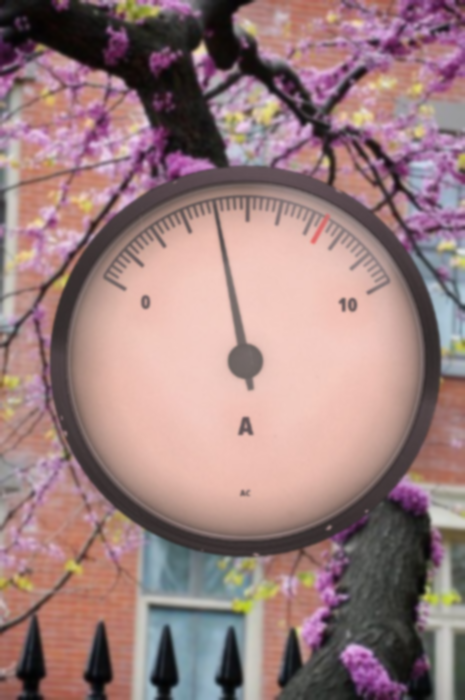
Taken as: A 4
